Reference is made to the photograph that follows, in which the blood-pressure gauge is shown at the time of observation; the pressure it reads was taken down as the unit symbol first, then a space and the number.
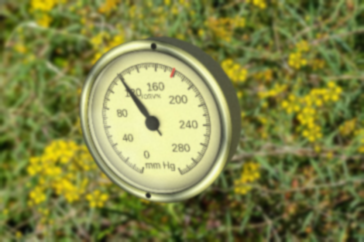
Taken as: mmHg 120
